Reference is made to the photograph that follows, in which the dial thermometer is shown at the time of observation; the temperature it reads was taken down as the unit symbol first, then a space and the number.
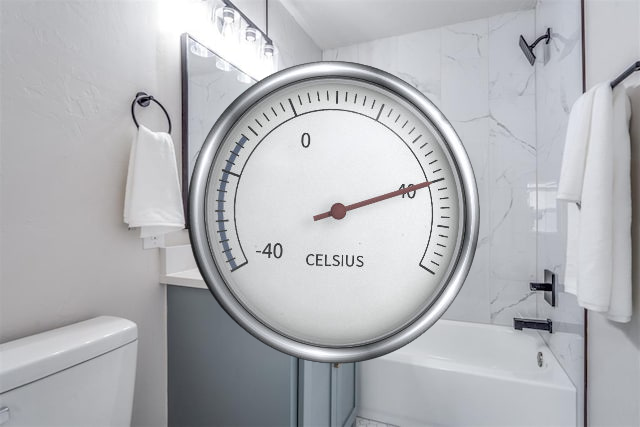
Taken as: °C 40
